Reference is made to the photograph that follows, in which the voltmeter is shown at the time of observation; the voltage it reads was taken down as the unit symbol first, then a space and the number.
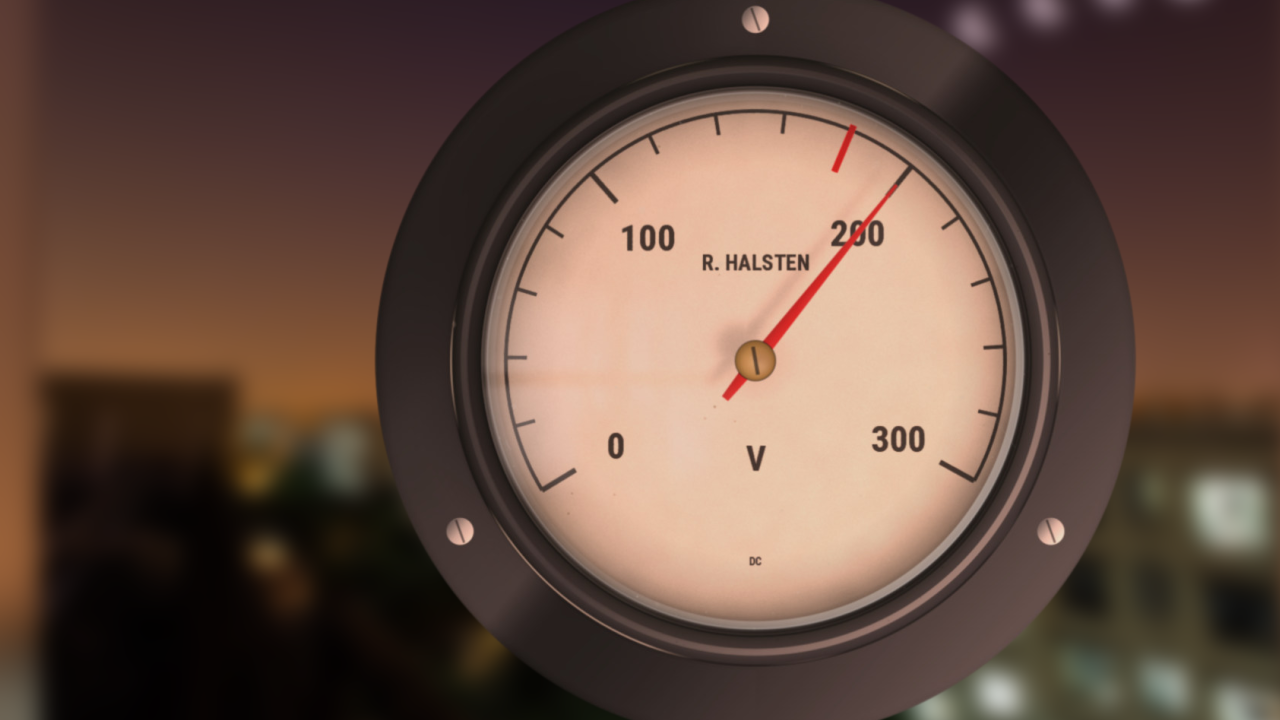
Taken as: V 200
